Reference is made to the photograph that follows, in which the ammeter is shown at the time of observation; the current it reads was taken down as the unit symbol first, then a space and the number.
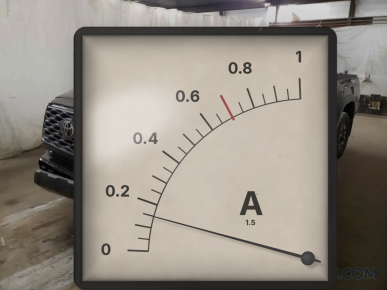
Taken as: A 0.15
